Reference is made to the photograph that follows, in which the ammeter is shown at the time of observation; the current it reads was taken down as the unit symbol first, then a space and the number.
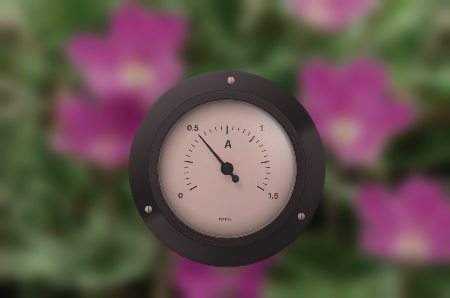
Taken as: A 0.5
